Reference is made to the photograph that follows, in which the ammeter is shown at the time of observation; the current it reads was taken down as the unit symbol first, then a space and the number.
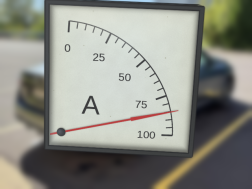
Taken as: A 85
